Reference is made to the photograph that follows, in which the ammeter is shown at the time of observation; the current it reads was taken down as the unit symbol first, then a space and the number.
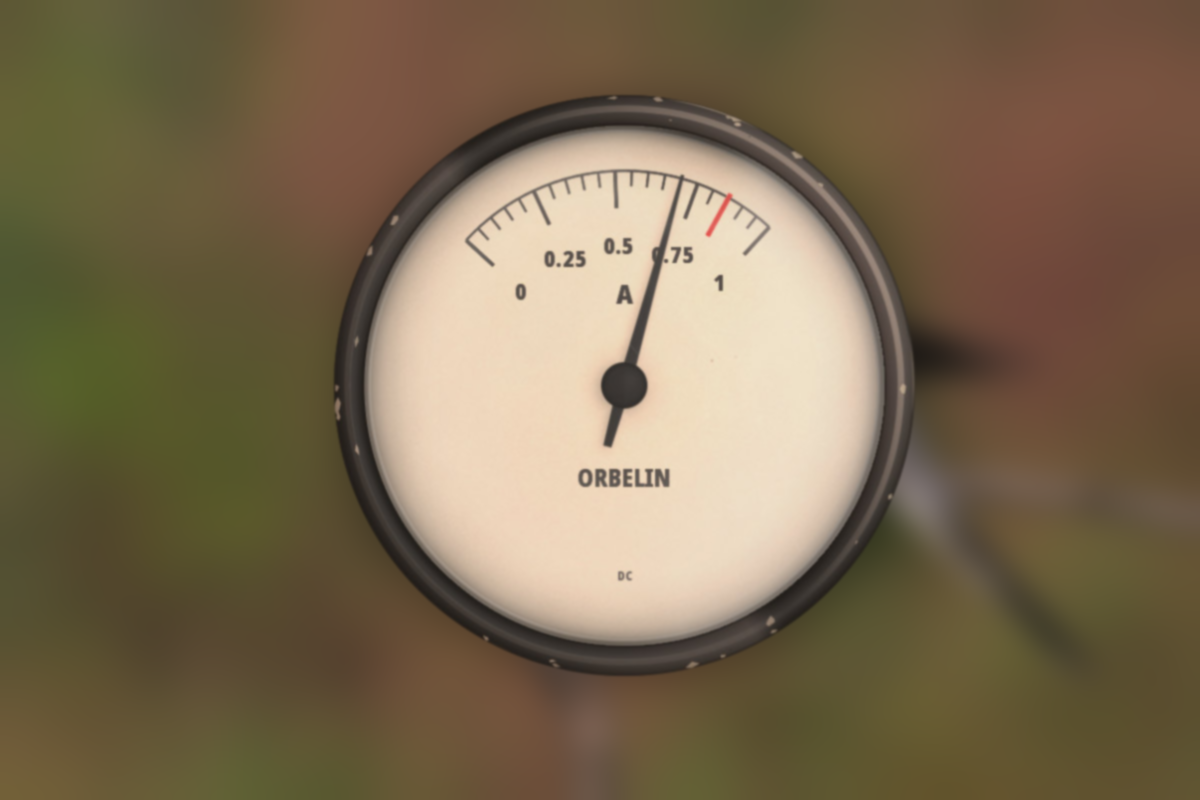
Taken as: A 0.7
